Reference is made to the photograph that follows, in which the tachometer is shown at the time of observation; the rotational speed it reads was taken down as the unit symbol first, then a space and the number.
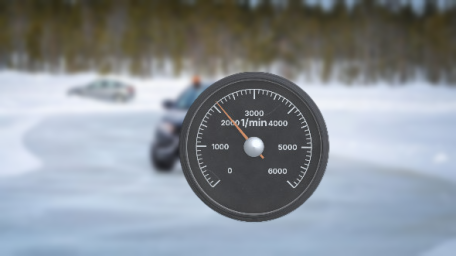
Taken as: rpm 2100
